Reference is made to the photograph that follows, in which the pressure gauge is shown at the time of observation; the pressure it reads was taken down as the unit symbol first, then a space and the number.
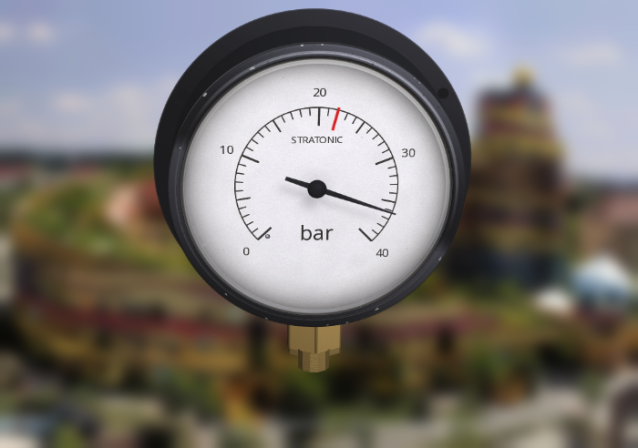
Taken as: bar 36
